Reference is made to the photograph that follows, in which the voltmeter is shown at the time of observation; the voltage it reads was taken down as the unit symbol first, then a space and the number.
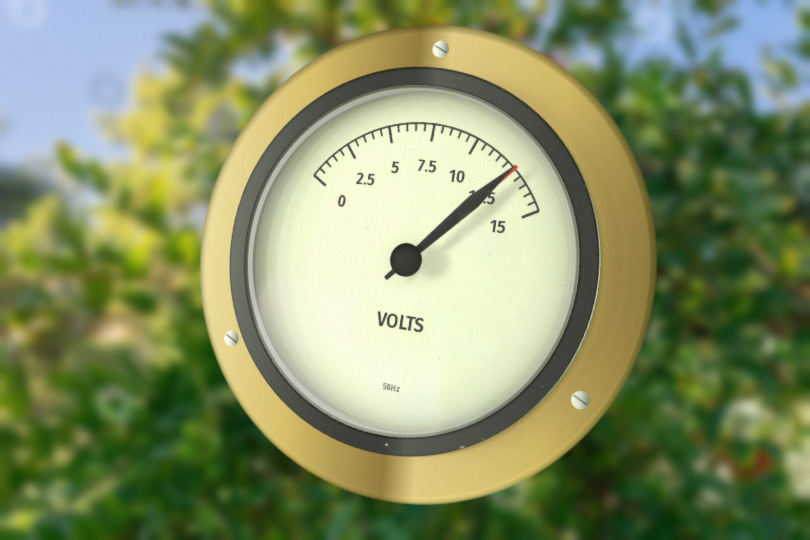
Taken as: V 12.5
